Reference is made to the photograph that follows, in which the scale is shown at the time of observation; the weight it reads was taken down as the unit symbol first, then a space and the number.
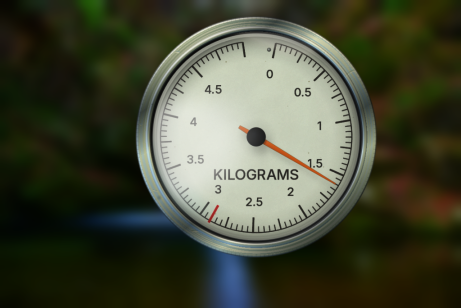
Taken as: kg 1.6
